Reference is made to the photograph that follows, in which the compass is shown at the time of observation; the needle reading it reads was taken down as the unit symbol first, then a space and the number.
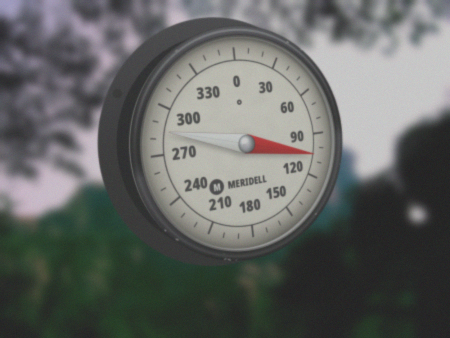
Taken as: ° 105
